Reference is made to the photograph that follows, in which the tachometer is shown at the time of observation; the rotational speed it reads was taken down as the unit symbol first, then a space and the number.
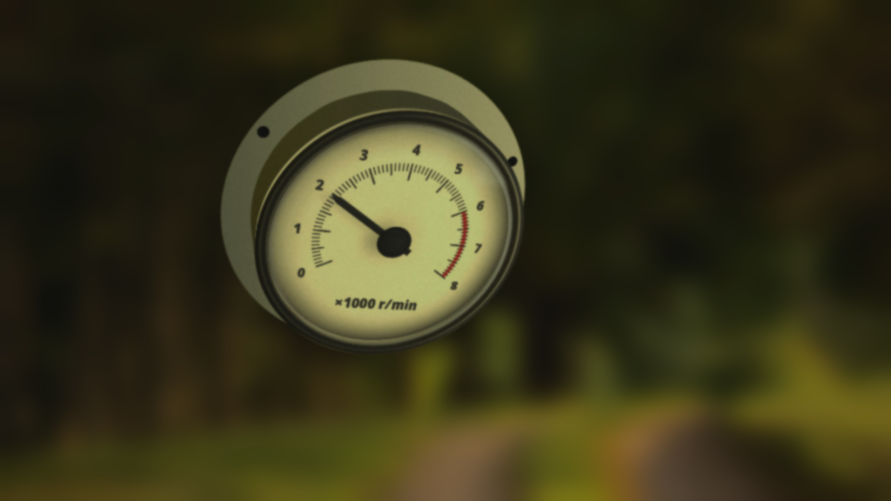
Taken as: rpm 2000
